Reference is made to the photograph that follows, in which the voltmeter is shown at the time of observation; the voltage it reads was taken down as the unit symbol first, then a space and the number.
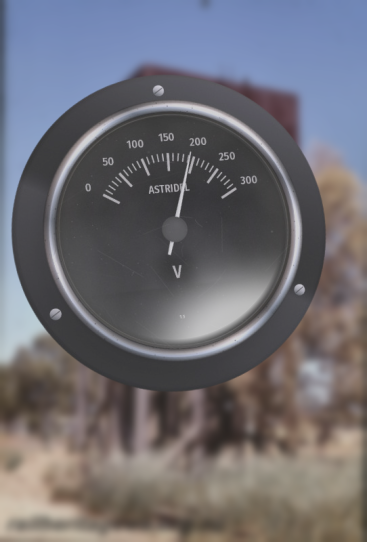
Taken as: V 190
